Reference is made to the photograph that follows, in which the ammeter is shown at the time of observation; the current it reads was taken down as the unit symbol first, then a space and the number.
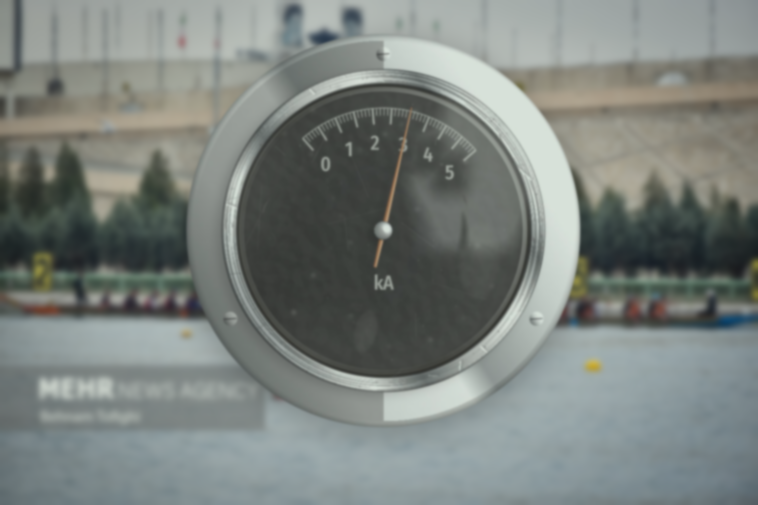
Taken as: kA 3
